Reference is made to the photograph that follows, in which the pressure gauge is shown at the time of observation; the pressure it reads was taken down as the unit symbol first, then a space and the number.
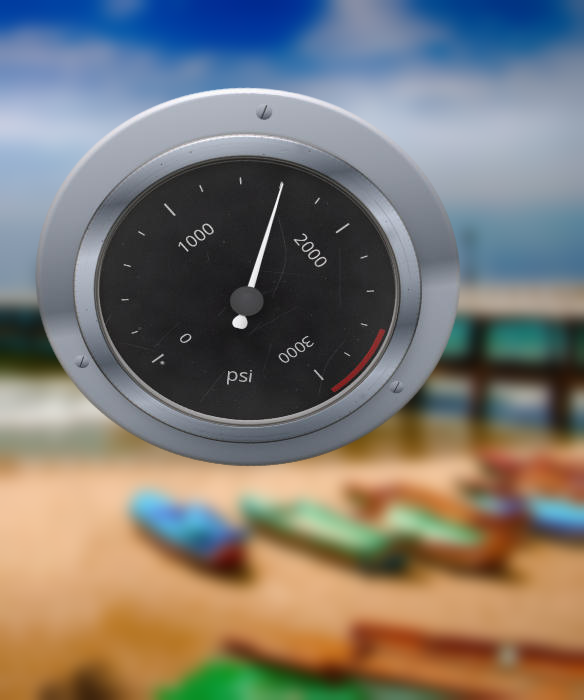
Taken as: psi 1600
